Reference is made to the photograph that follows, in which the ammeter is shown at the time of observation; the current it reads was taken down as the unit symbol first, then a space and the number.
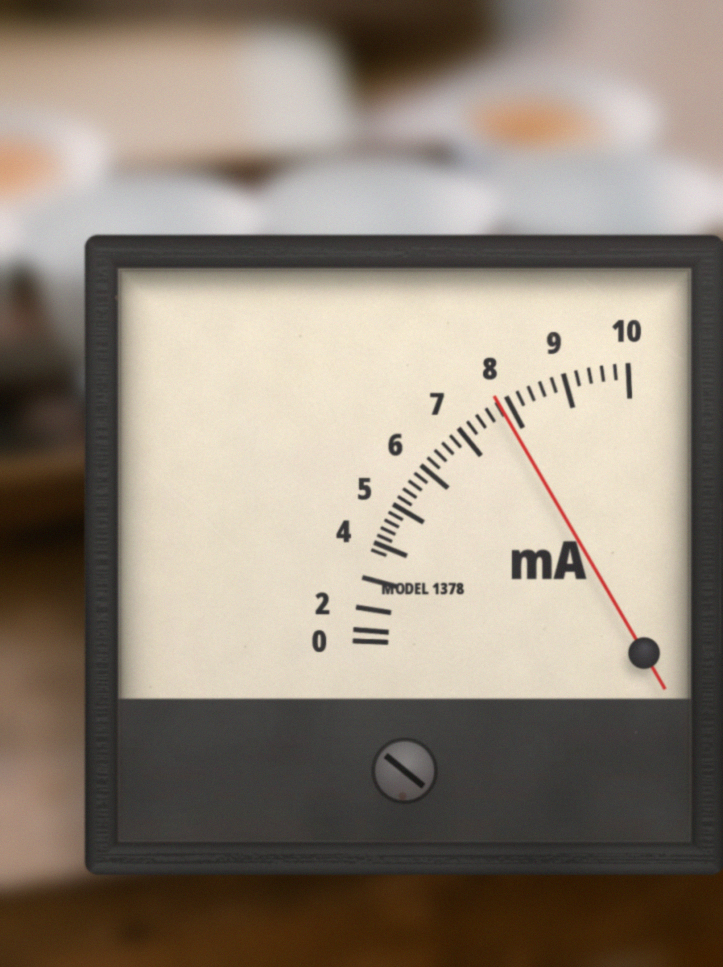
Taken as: mA 7.8
